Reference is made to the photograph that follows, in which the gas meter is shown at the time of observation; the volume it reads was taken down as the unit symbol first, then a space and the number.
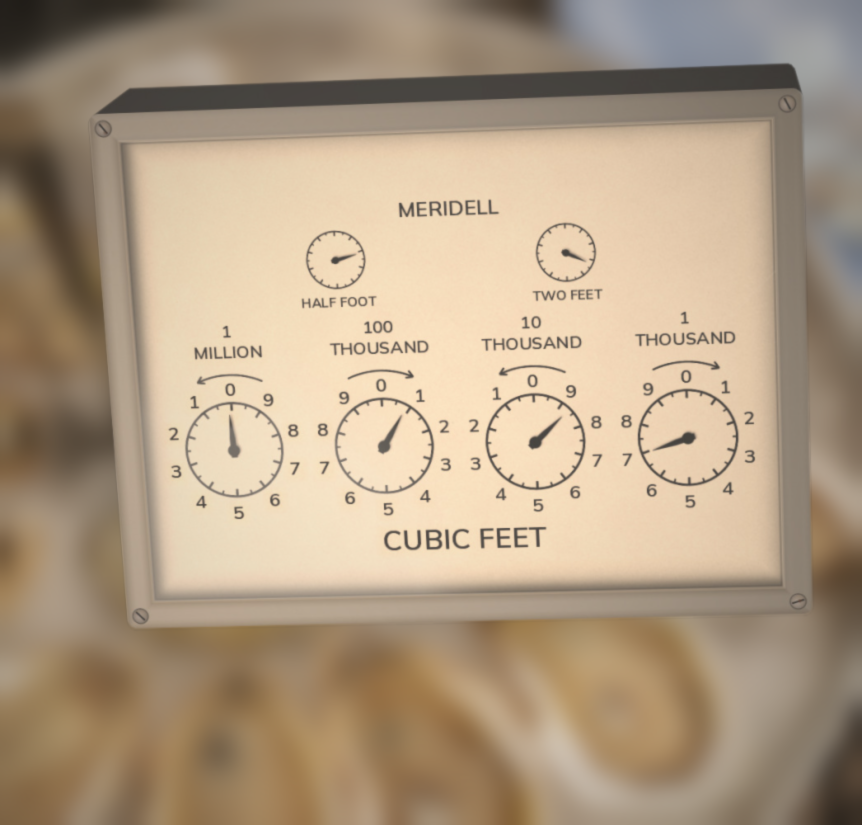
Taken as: ft³ 8700
